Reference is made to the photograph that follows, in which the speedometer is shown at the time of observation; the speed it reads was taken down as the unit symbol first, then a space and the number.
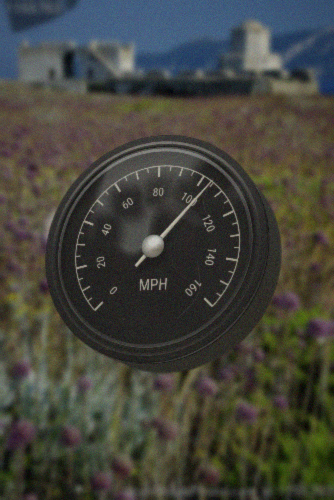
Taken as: mph 105
